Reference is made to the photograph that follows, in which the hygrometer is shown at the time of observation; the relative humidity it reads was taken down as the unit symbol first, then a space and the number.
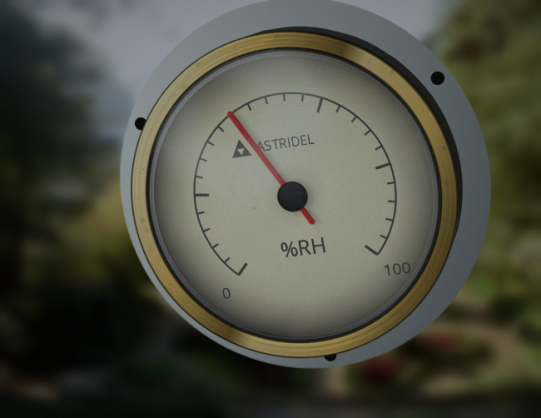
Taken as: % 40
